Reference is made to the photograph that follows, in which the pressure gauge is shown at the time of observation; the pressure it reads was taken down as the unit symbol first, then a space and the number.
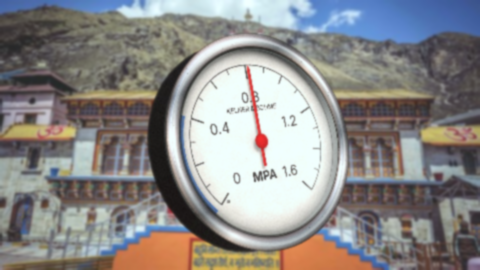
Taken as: MPa 0.8
